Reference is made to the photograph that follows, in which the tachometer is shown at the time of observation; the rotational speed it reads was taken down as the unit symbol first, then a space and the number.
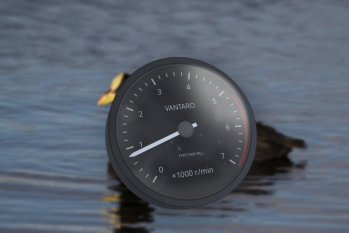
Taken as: rpm 800
